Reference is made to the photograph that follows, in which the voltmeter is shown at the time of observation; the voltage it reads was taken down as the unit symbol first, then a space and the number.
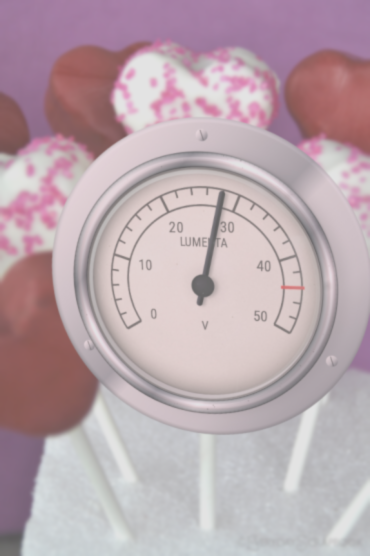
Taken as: V 28
